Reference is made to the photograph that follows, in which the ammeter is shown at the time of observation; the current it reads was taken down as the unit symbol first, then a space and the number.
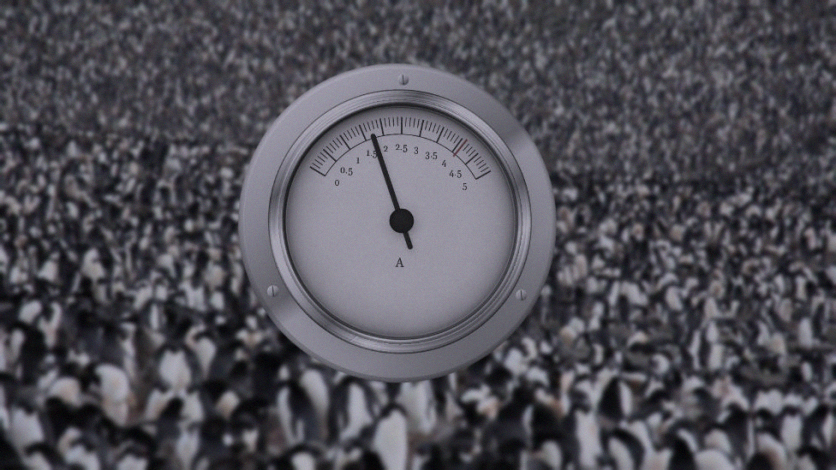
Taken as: A 1.7
